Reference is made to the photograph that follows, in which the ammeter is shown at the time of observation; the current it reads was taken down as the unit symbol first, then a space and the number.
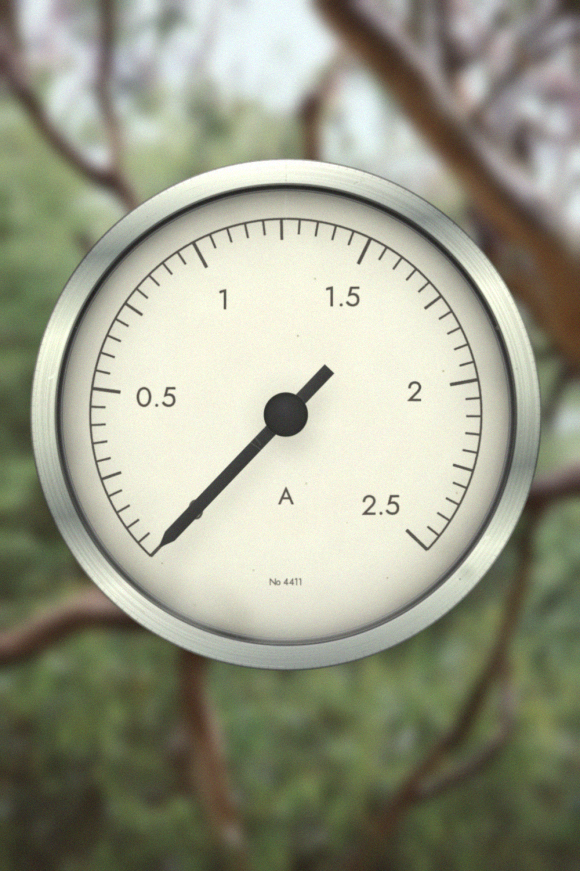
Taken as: A 0
